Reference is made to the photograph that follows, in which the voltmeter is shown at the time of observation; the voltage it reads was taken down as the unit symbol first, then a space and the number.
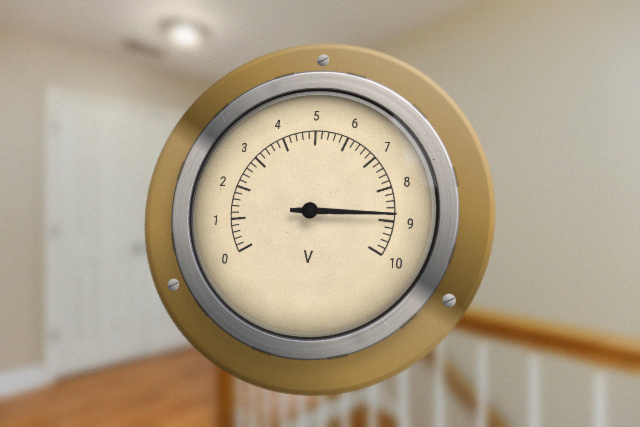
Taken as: V 8.8
